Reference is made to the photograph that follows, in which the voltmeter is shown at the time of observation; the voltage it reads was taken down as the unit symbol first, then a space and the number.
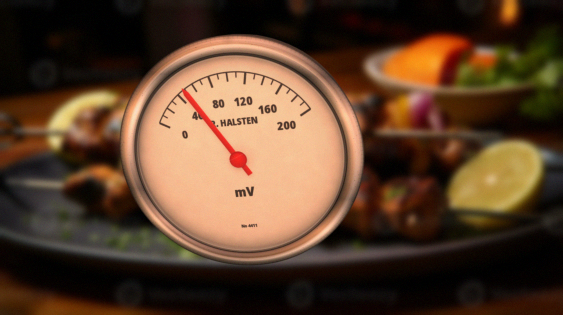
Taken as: mV 50
